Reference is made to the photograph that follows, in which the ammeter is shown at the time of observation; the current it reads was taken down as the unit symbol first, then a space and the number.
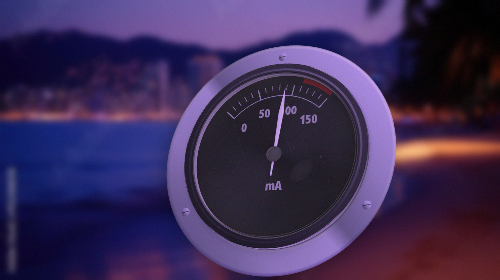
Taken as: mA 90
